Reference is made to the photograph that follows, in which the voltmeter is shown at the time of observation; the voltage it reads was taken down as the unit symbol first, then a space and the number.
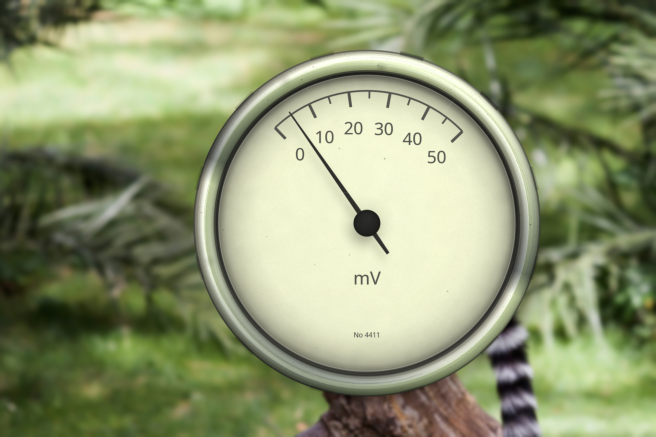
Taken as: mV 5
